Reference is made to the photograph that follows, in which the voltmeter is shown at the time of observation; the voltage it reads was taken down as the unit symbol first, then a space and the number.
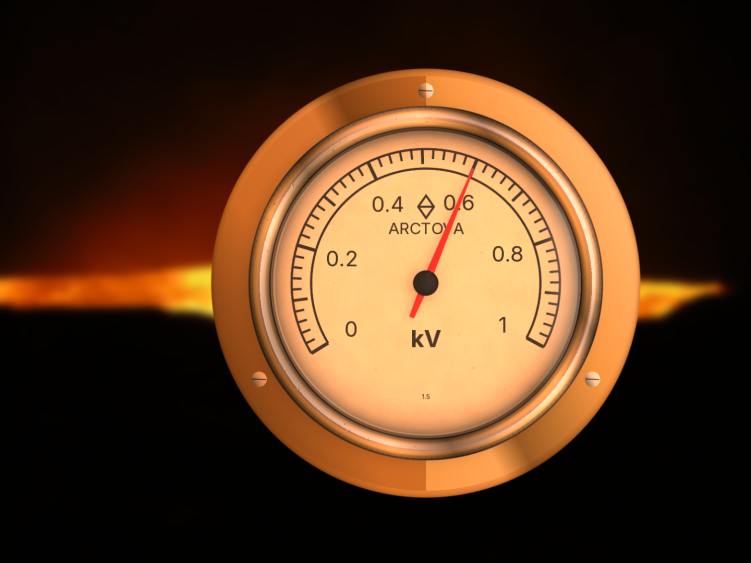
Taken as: kV 0.6
